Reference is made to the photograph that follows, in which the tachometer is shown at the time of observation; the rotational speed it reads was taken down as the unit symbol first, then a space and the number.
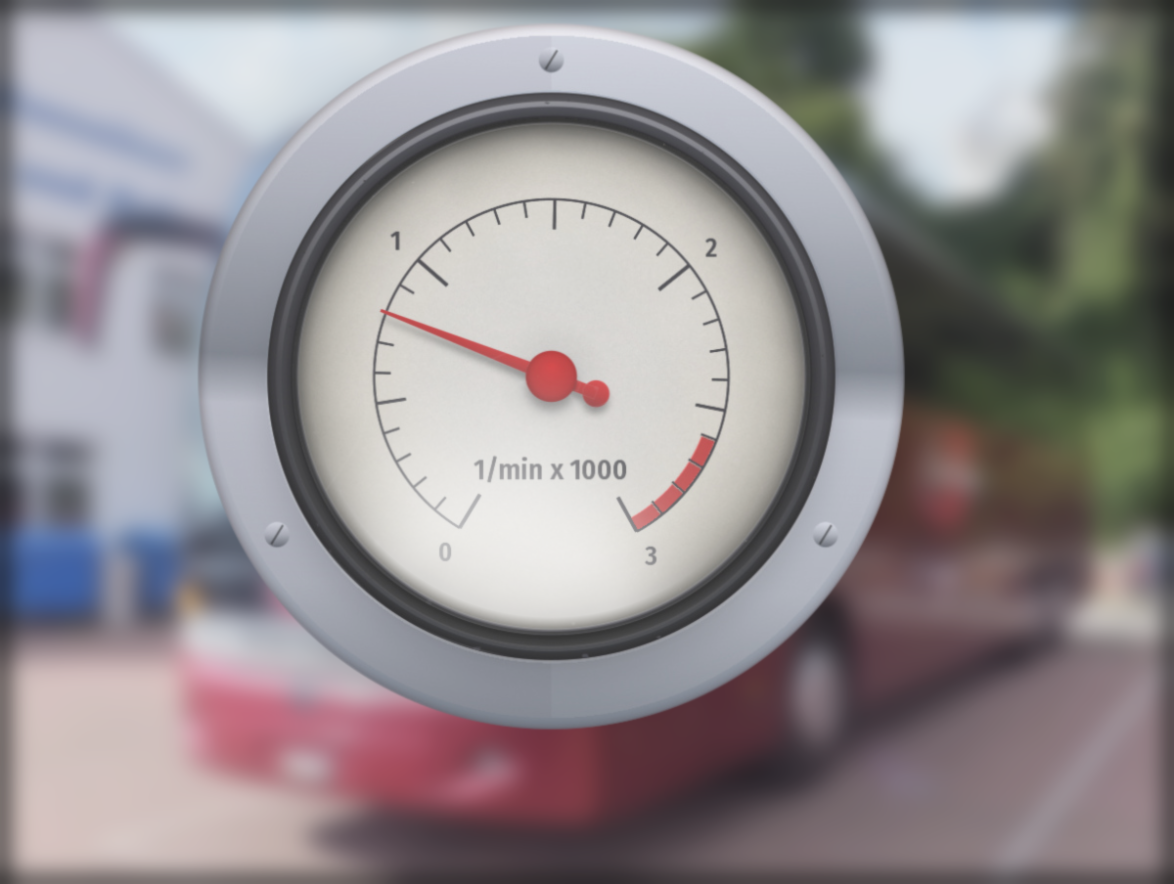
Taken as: rpm 800
